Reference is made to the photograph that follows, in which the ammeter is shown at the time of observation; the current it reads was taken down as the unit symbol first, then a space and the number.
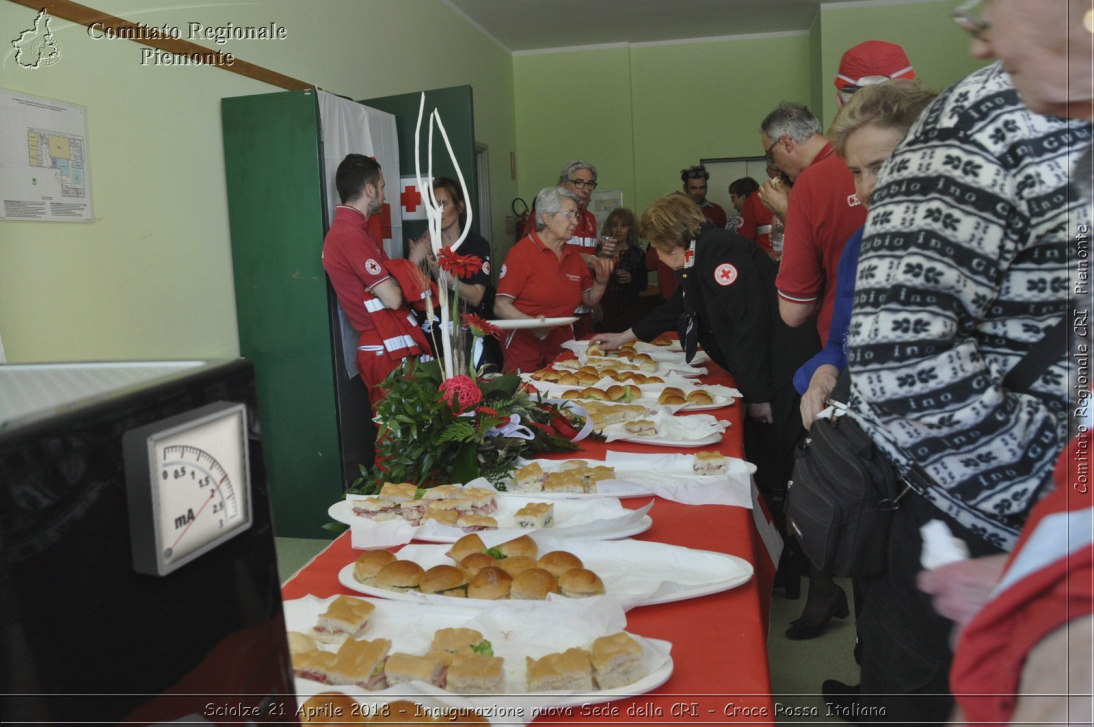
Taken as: mA 2
